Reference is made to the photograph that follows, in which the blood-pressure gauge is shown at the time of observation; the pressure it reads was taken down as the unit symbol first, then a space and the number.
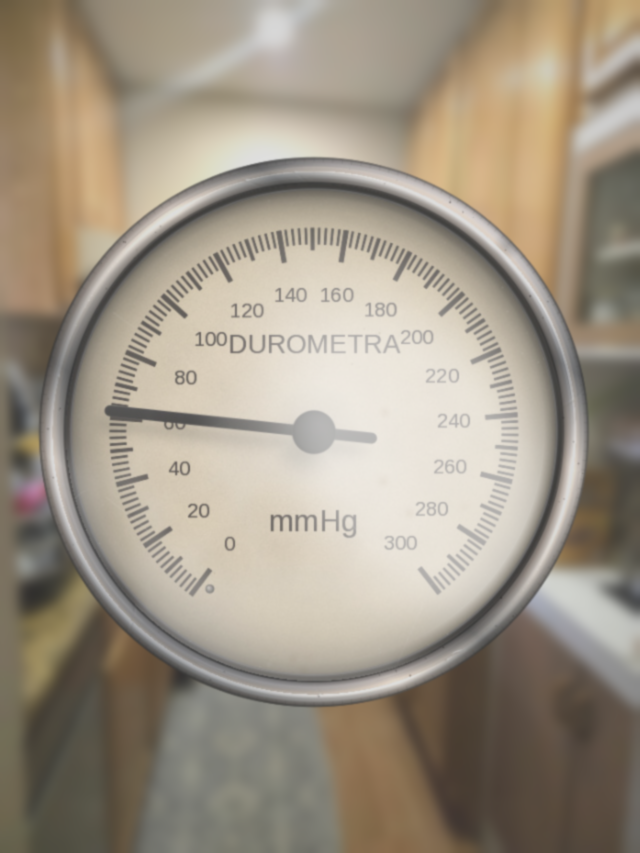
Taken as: mmHg 62
